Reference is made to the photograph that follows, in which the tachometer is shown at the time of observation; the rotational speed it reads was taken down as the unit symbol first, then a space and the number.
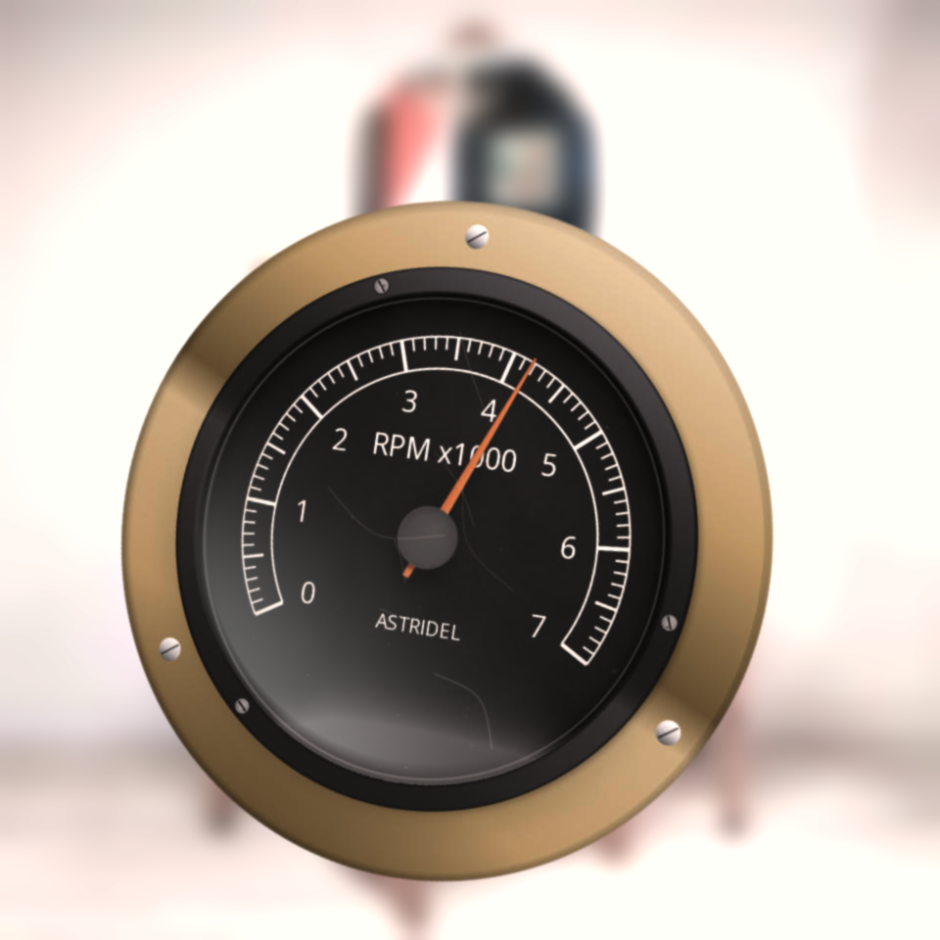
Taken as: rpm 4200
